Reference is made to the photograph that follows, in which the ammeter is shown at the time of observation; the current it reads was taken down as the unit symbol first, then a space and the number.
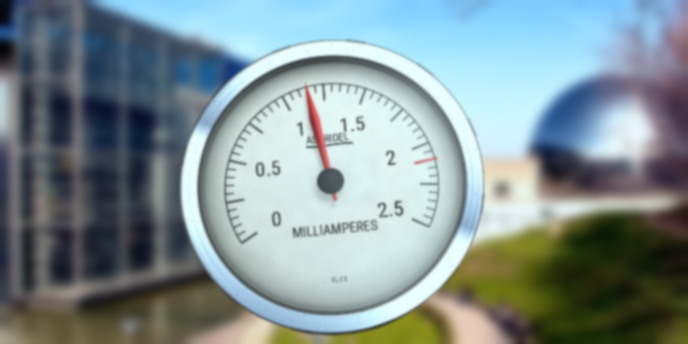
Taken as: mA 1.15
